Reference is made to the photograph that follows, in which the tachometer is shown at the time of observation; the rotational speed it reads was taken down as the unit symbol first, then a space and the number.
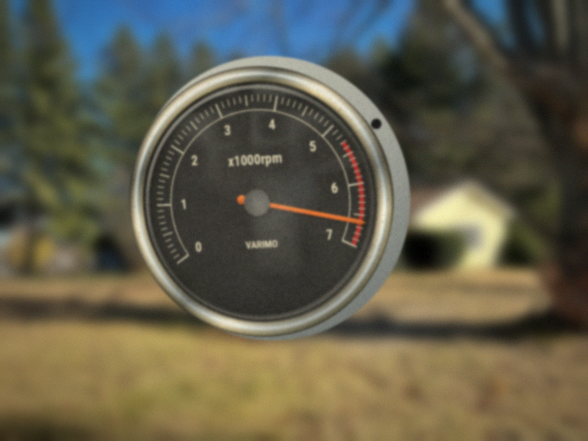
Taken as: rpm 6600
